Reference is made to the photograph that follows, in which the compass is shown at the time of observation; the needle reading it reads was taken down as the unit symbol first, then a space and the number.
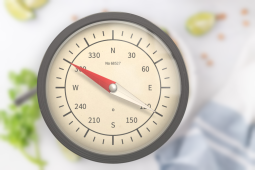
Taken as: ° 300
